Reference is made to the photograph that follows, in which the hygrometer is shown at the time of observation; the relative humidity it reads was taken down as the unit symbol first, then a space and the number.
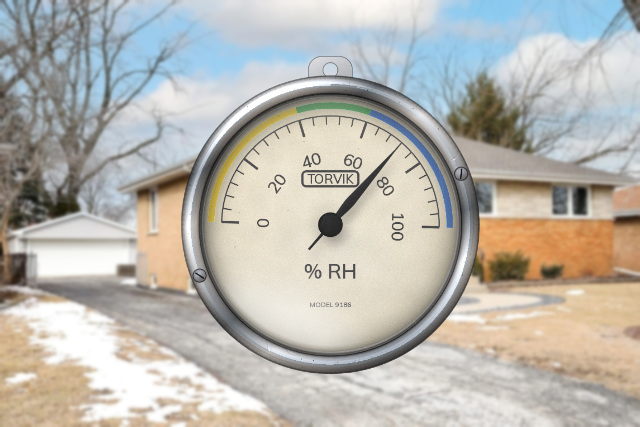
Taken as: % 72
